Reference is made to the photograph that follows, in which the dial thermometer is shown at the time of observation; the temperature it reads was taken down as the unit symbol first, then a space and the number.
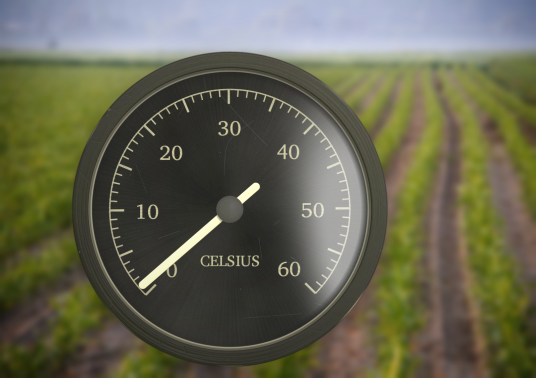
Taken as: °C 1
